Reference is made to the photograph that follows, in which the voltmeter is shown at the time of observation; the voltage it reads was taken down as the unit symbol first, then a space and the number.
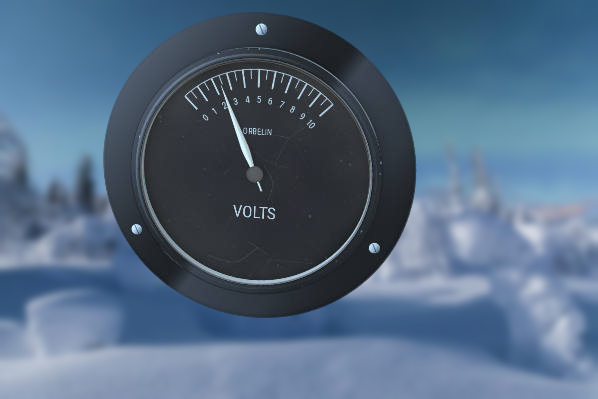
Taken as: V 2.5
